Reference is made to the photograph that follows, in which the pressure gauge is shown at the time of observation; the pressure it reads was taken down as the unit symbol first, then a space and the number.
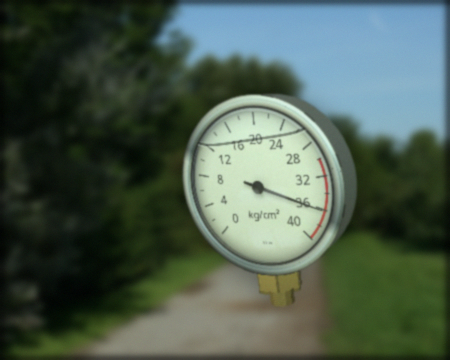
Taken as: kg/cm² 36
